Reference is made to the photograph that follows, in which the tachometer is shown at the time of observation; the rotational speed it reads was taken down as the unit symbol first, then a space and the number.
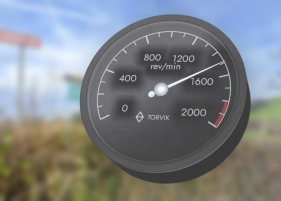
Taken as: rpm 1500
